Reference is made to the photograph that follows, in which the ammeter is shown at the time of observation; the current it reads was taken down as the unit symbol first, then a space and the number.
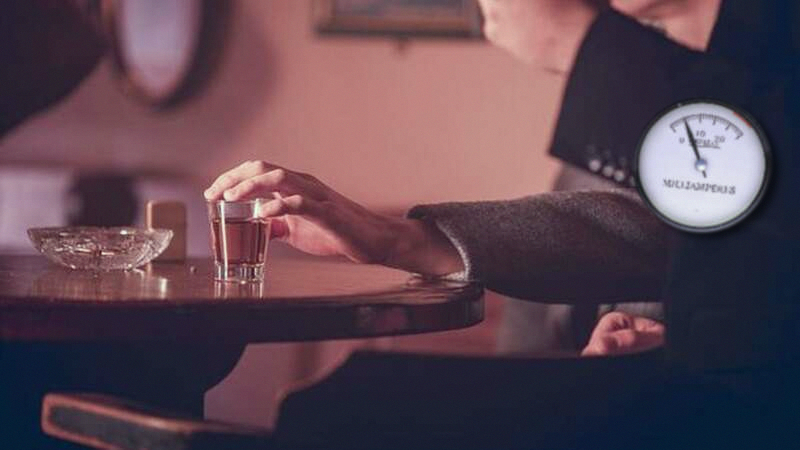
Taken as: mA 5
